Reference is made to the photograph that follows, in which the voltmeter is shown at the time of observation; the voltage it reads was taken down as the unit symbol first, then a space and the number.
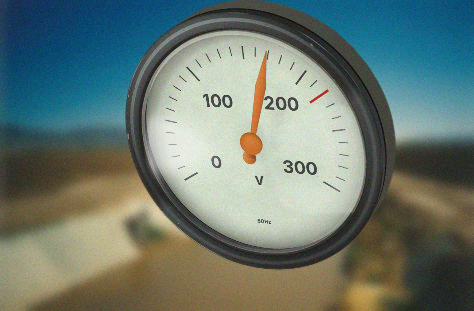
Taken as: V 170
